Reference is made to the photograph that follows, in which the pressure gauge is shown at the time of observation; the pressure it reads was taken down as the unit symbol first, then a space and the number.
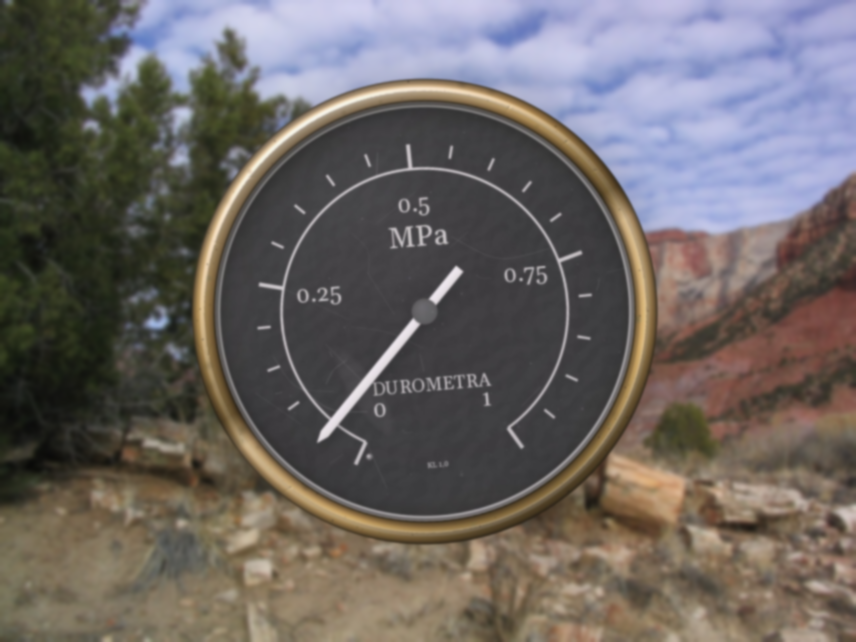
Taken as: MPa 0.05
